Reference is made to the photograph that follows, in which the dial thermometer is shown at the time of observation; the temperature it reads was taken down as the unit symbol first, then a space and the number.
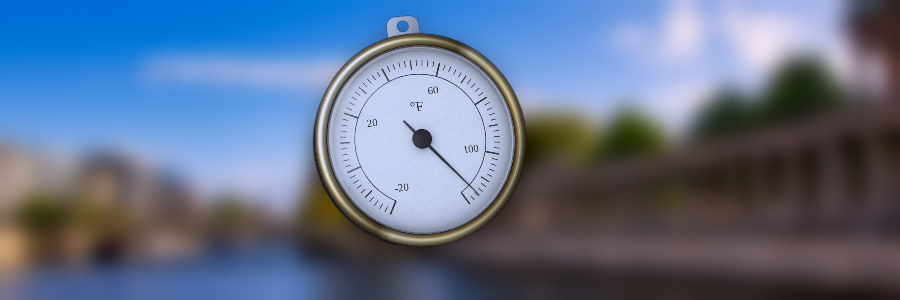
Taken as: °F 116
